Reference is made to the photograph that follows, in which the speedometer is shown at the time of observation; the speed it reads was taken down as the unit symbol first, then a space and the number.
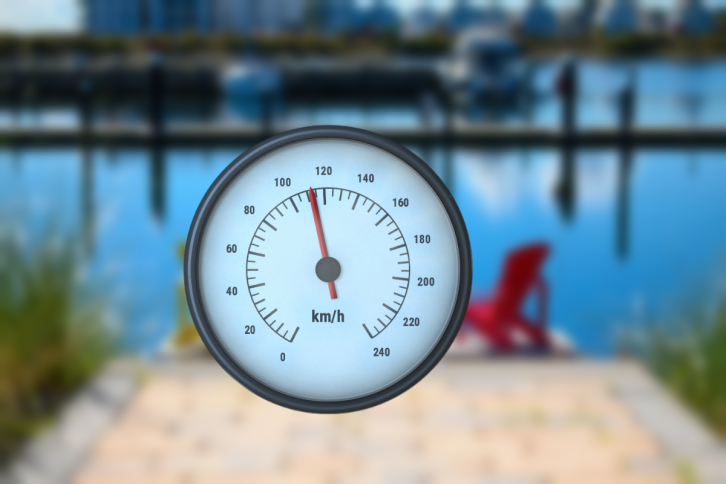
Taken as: km/h 112.5
